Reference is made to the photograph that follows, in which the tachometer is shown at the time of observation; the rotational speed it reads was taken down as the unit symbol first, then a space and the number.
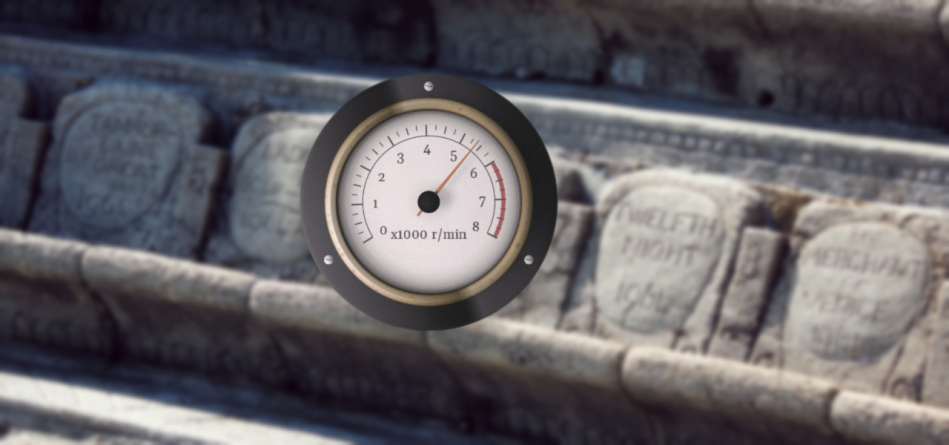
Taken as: rpm 5375
